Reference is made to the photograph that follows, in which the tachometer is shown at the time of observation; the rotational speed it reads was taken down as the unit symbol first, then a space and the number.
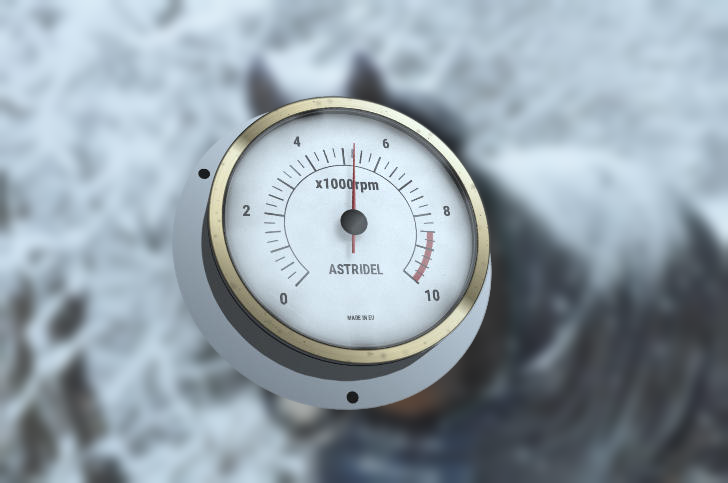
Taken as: rpm 5250
